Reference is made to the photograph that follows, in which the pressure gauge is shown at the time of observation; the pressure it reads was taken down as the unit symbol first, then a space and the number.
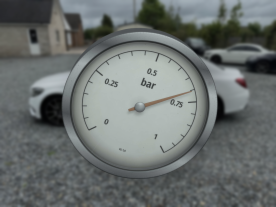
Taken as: bar 0.7
